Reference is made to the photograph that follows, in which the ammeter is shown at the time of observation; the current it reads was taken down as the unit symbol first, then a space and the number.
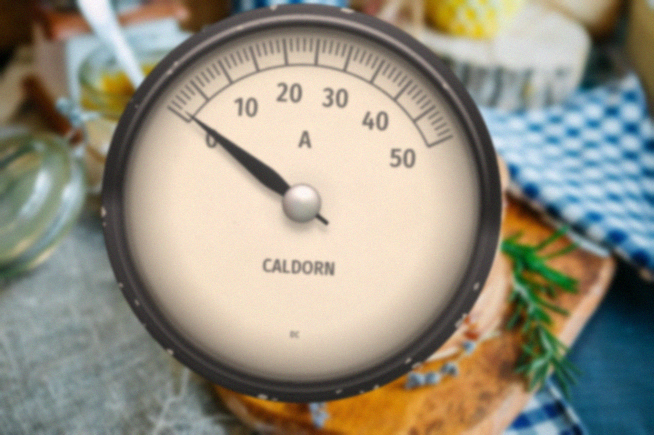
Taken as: A 1
